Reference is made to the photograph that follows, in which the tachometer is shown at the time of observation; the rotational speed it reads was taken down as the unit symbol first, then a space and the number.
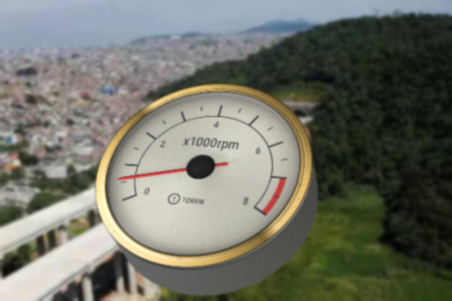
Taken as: rpm 500
